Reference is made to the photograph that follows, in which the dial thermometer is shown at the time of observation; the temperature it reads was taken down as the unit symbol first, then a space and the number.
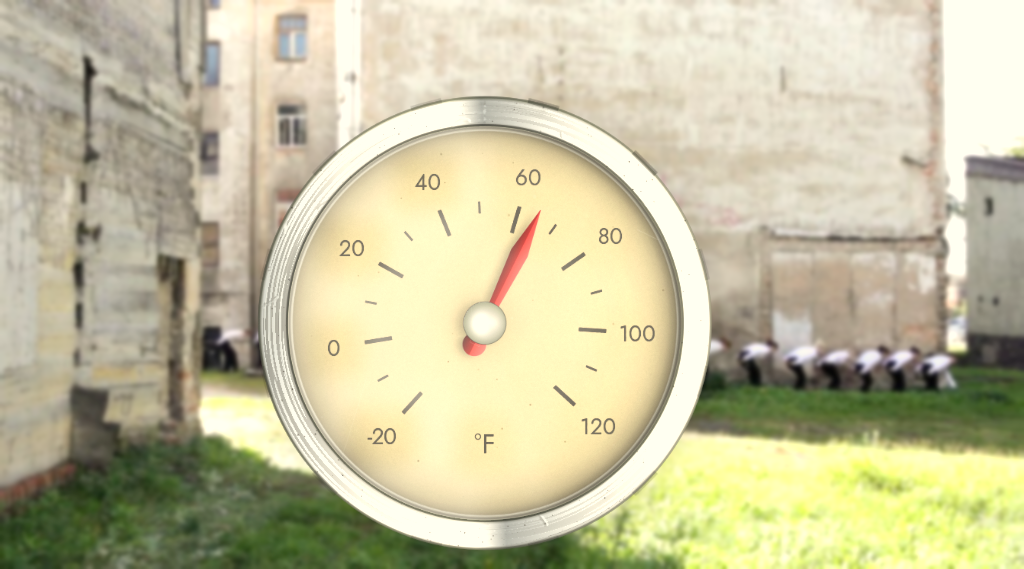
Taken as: °F 65
